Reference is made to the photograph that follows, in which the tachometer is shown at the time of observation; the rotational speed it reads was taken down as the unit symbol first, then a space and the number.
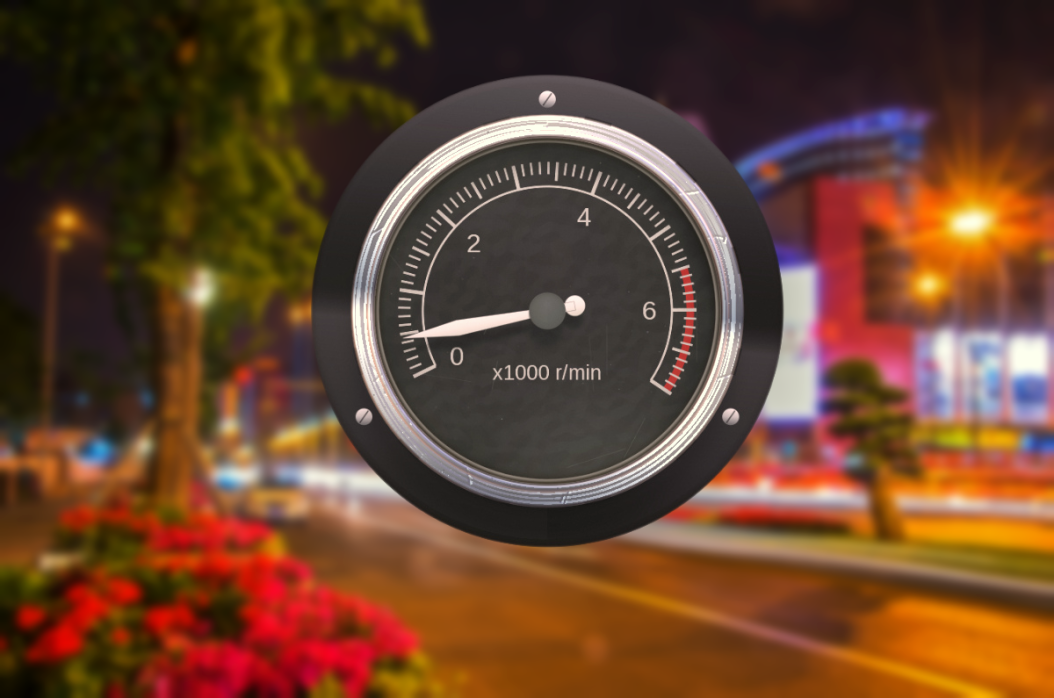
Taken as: rpm 450
